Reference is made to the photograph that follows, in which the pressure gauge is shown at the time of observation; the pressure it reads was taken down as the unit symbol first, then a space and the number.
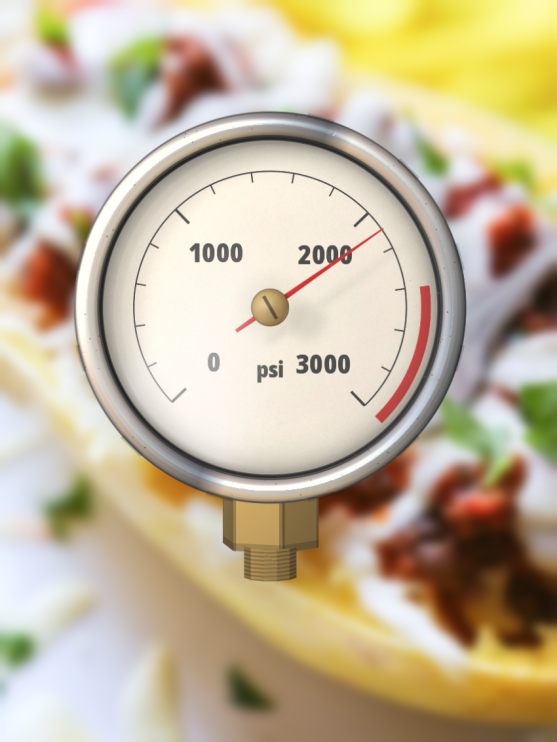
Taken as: psi 2100
